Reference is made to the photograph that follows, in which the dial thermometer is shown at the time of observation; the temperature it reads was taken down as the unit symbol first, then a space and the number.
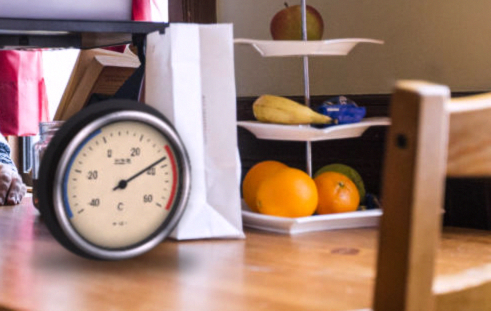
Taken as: °C 36
